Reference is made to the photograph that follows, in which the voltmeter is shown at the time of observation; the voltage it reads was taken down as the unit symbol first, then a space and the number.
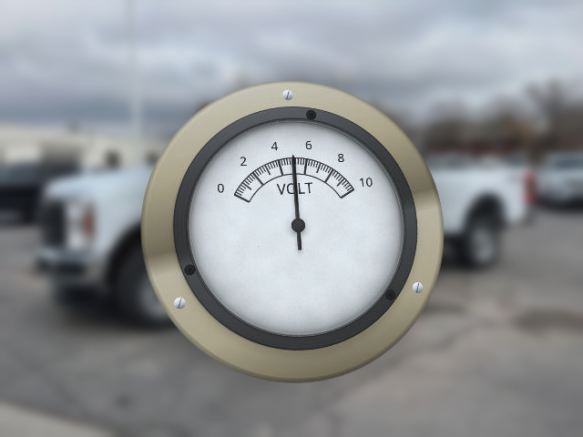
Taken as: V 5
